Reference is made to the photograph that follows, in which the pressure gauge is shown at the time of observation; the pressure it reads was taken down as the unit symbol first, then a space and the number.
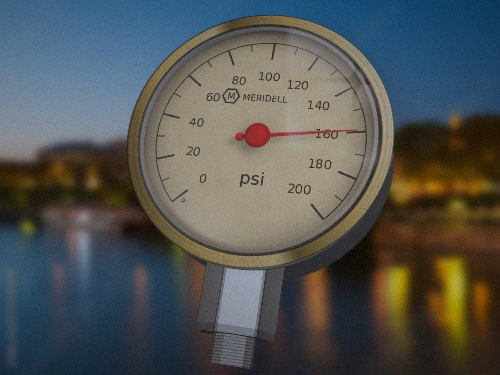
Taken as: psi 160
